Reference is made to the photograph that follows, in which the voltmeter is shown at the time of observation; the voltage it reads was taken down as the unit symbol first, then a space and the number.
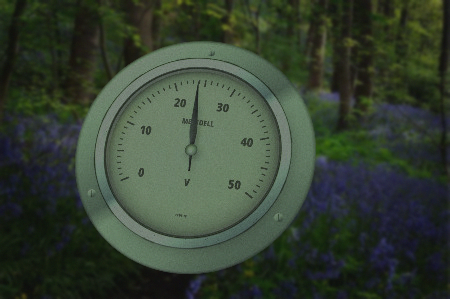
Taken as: V 24
